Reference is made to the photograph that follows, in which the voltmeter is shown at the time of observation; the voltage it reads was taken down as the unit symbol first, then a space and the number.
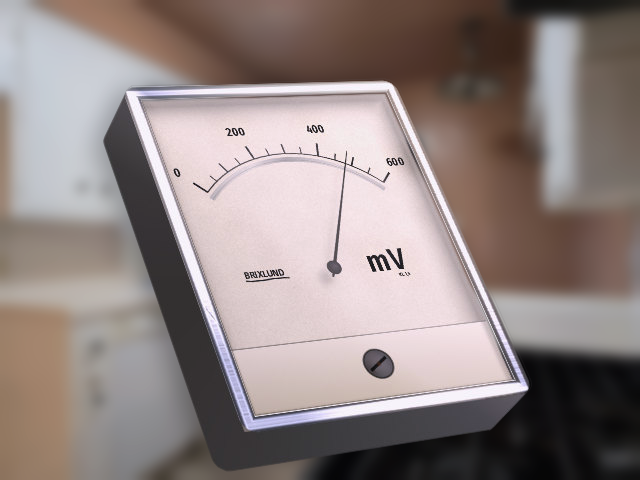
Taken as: mV 475
